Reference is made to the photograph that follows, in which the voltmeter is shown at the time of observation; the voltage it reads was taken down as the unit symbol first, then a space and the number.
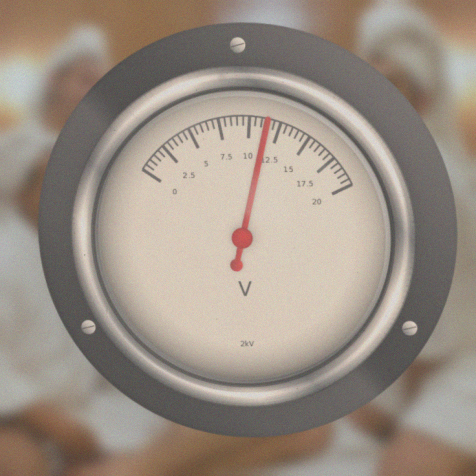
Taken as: V 11.5
